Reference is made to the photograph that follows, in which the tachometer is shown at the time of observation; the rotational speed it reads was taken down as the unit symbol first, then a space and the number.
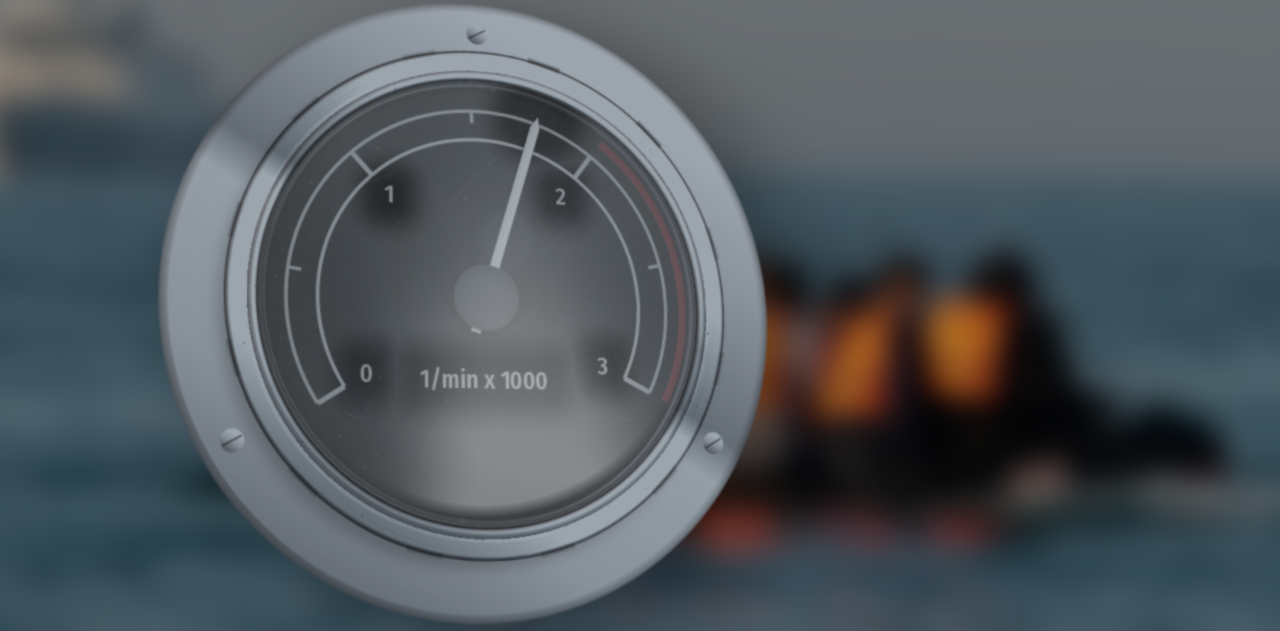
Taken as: rpm 1750
